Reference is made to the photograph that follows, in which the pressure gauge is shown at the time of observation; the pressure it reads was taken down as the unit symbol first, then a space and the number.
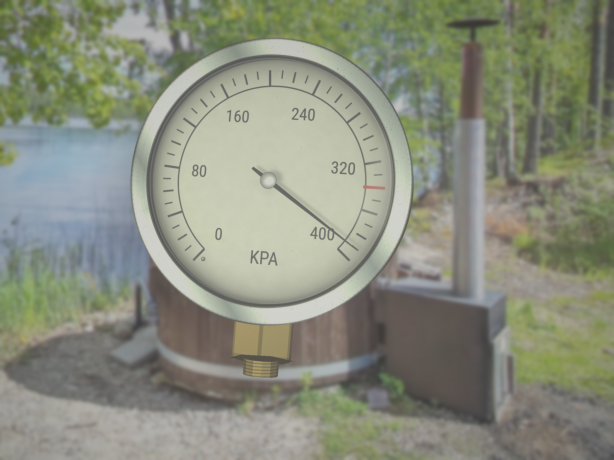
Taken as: kPa 390
